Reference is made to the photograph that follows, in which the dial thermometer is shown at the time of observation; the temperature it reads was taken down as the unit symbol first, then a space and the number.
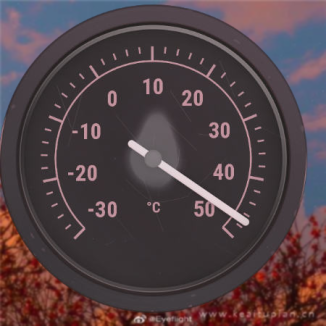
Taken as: °C 47
